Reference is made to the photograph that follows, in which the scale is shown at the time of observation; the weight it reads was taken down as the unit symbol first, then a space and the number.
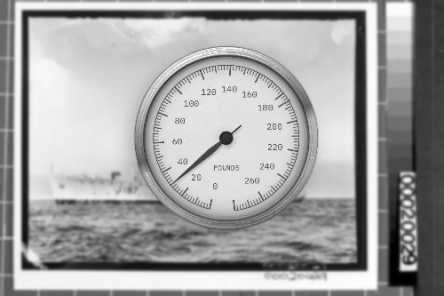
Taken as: lb 30
